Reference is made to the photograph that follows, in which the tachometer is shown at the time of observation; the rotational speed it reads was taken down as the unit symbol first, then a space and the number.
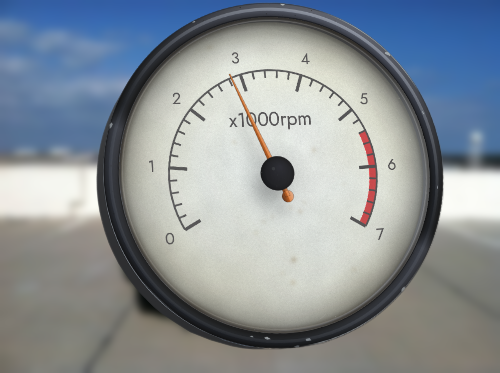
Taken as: rpm 2800
